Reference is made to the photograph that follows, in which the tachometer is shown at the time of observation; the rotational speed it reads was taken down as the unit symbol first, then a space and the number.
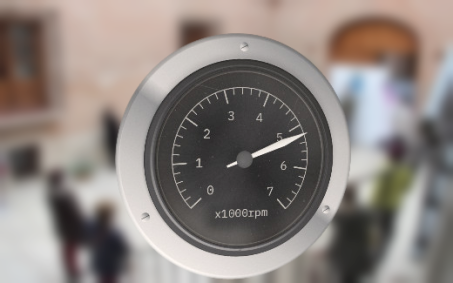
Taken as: rpm 5200
